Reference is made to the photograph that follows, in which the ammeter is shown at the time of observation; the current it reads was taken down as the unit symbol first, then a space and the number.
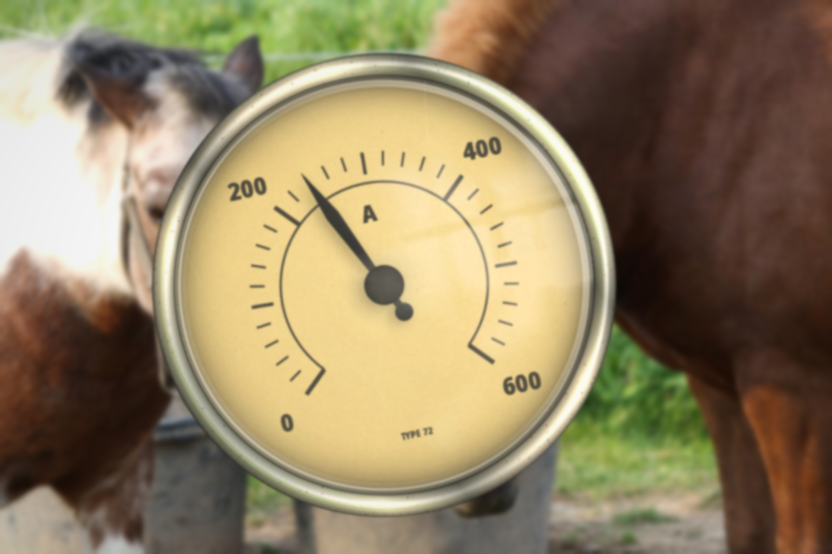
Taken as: A 240
